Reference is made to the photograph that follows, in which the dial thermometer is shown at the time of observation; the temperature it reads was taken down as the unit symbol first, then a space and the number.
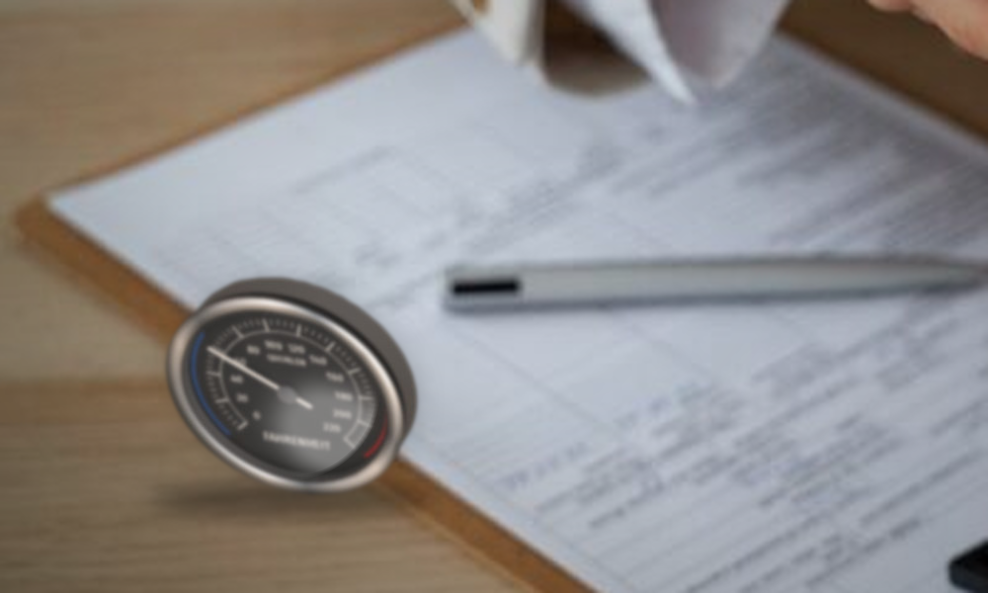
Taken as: °F 60
